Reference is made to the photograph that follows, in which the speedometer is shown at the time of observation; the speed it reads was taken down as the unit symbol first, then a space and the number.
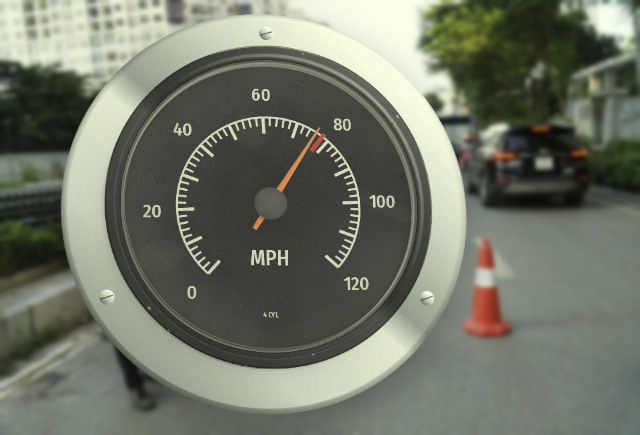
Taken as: mph 76
